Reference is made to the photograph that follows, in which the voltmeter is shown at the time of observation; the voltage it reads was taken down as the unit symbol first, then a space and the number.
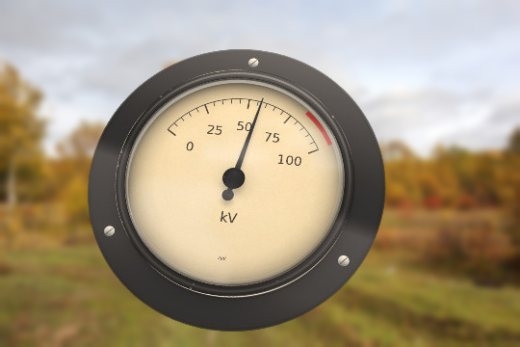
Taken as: kV 57.5
